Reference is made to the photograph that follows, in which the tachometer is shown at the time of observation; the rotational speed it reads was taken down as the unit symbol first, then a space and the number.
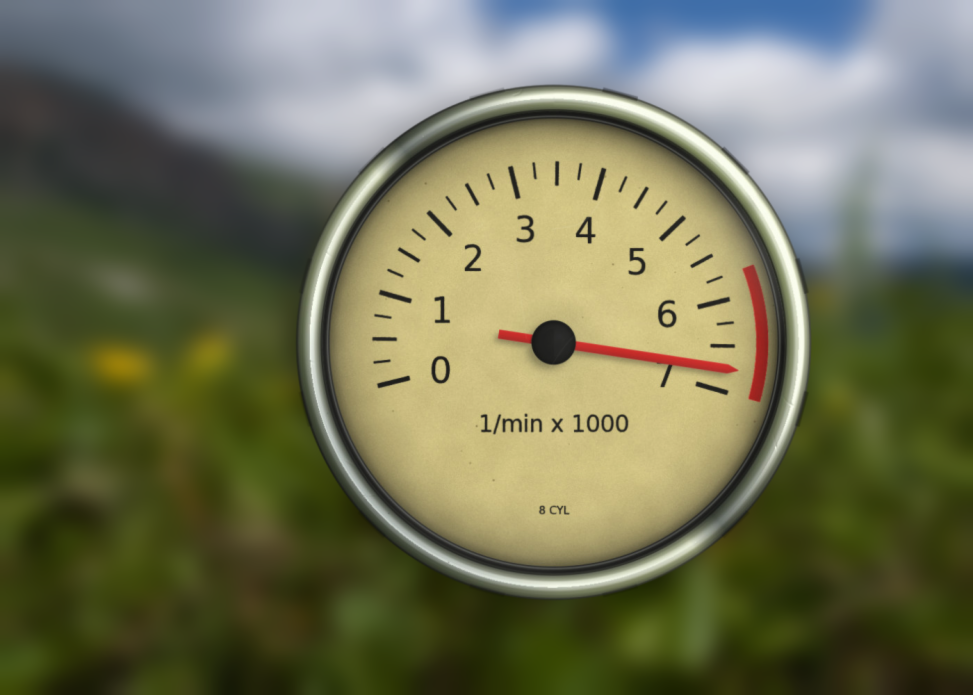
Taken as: rpm 6750
